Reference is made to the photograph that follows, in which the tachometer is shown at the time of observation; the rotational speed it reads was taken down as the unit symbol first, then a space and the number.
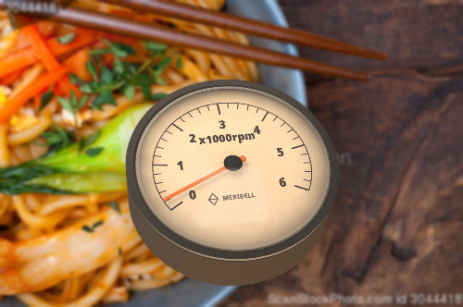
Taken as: rpm 200
